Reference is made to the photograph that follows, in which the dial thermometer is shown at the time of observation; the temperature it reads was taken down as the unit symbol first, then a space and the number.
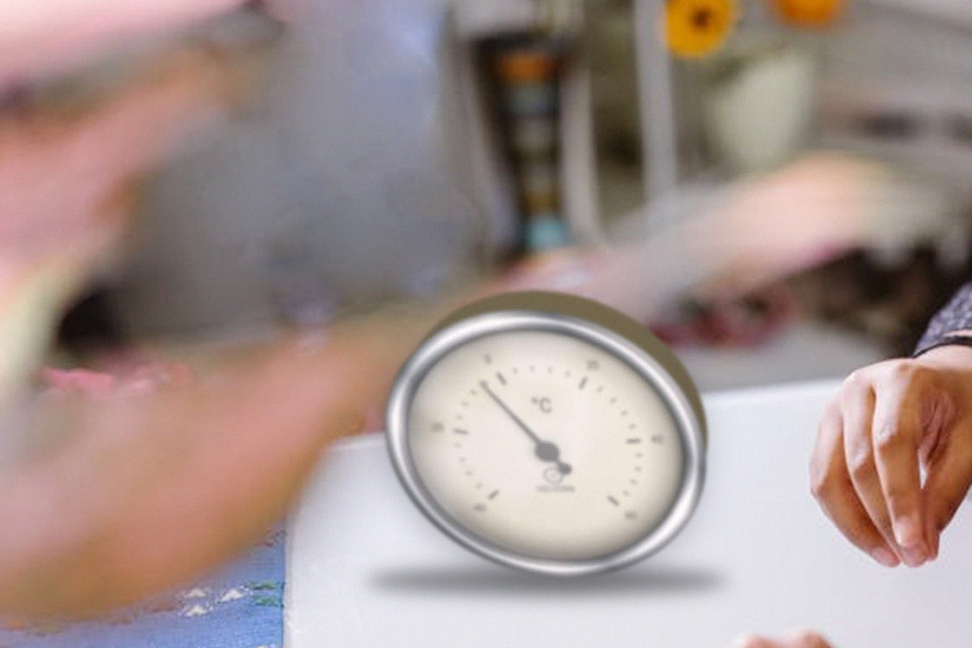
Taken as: °C -4
